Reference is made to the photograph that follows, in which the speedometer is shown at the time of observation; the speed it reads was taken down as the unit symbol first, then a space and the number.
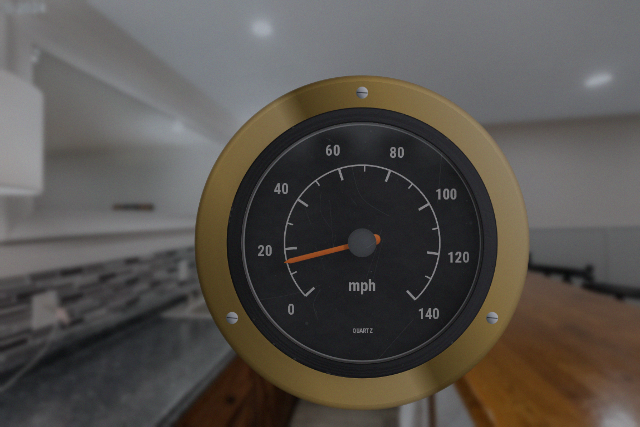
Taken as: mph 15
